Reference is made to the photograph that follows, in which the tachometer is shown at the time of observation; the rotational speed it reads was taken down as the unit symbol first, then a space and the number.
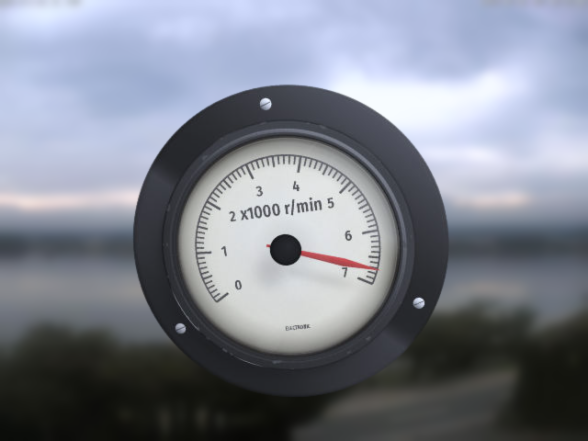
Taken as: rpm 6700
